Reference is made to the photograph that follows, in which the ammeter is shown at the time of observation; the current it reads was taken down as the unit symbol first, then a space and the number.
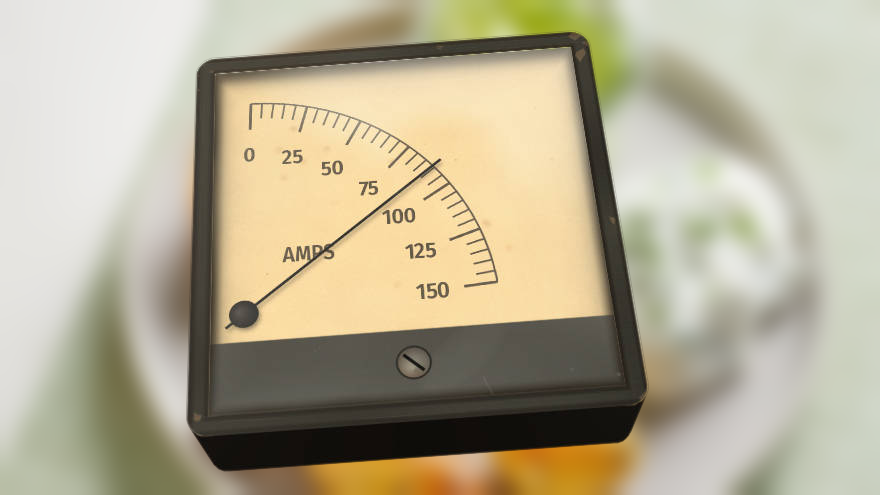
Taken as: A 90
